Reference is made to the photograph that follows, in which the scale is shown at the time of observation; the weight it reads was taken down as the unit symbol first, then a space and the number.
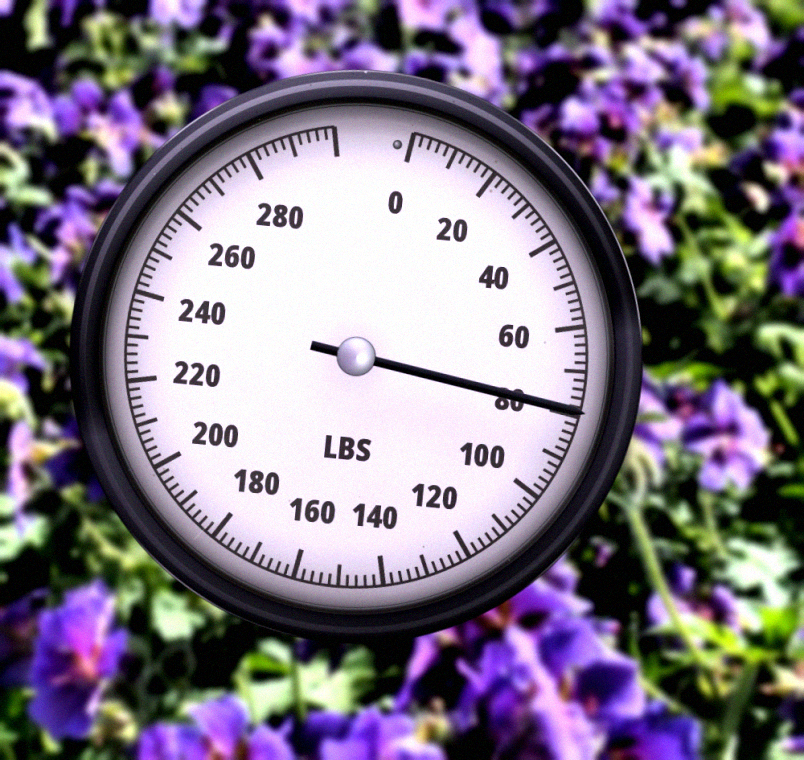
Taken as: lb 79
